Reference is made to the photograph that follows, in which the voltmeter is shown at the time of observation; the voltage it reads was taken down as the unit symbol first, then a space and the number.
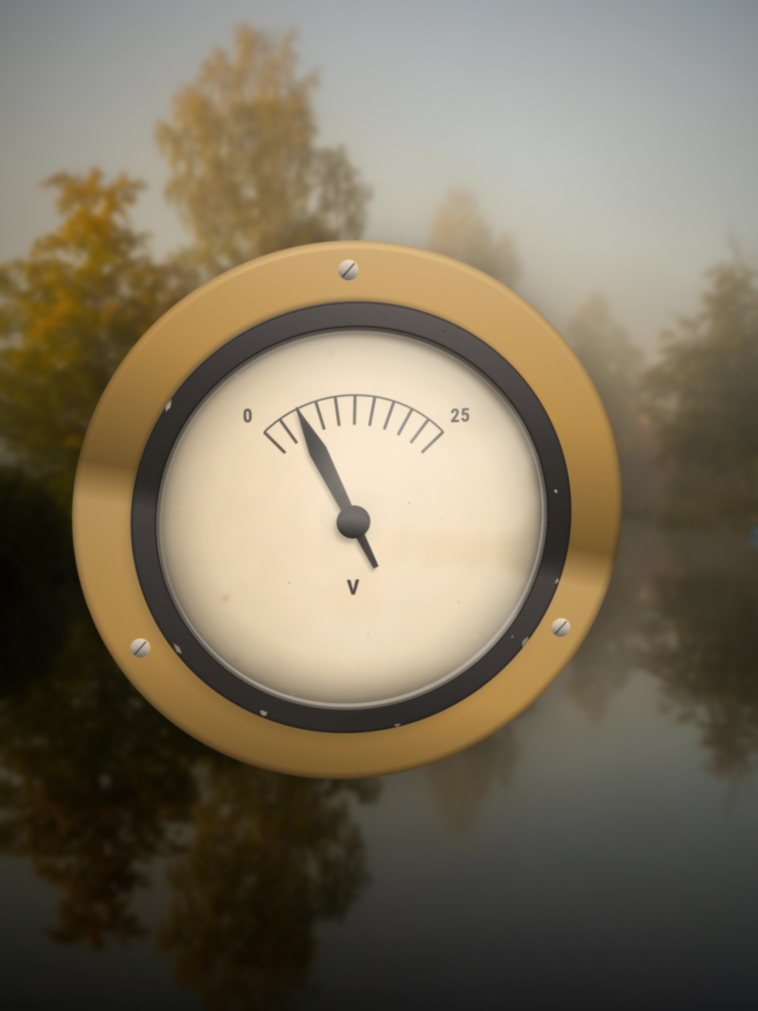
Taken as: V 5
